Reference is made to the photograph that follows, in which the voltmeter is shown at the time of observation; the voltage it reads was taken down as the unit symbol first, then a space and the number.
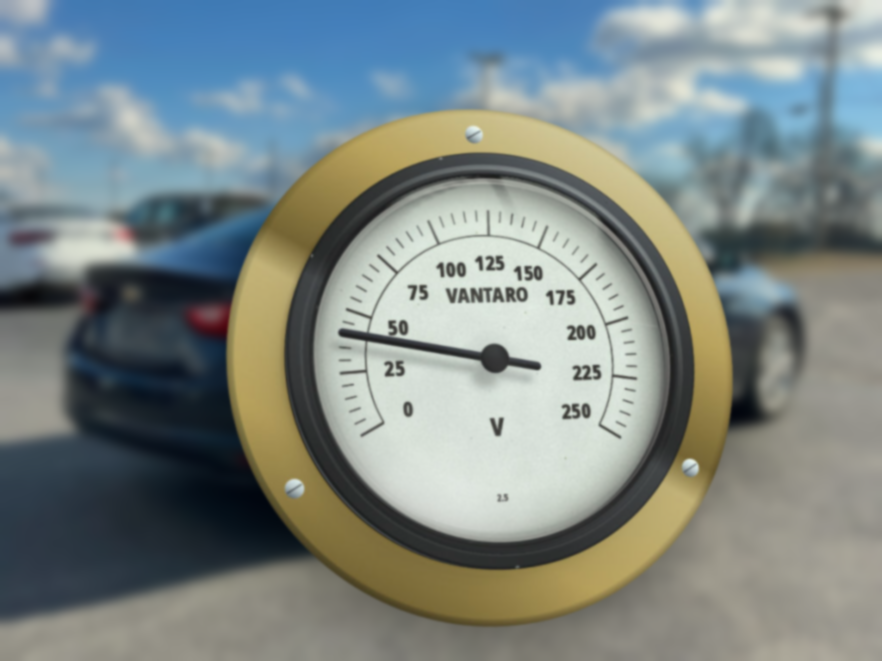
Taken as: V 40
